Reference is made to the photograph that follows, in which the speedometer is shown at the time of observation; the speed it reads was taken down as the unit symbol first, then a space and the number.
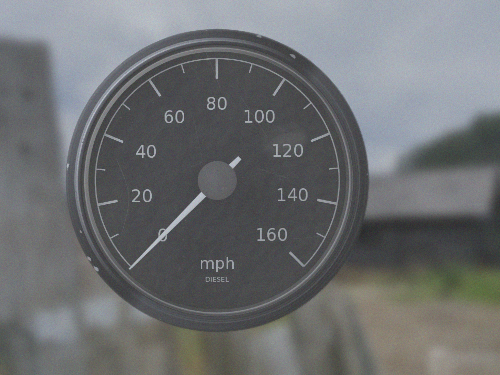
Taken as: mph 0
